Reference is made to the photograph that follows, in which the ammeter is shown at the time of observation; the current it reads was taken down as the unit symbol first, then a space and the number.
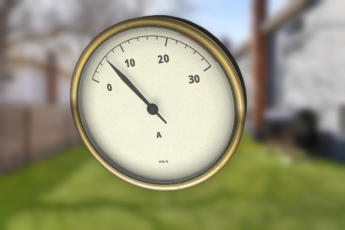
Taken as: A 6
